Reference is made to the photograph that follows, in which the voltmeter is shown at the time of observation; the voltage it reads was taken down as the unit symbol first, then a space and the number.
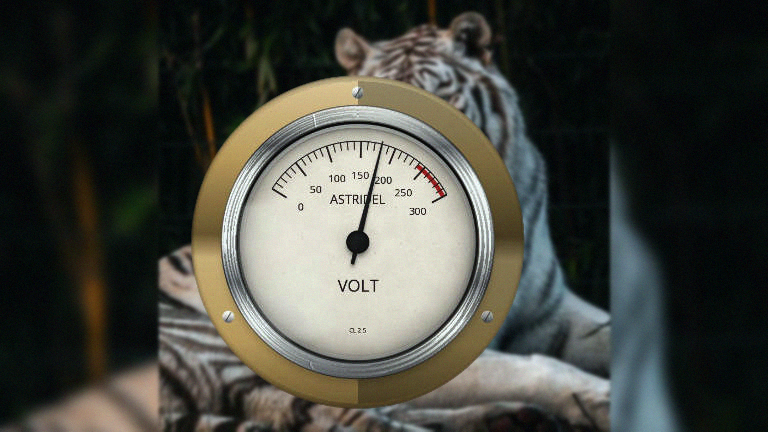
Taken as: V 180
